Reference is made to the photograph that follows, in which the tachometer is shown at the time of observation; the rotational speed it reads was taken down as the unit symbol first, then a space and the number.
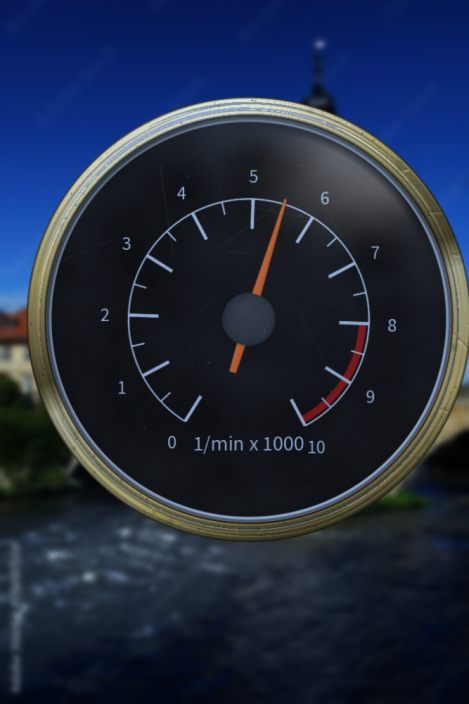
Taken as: rpm 5500
